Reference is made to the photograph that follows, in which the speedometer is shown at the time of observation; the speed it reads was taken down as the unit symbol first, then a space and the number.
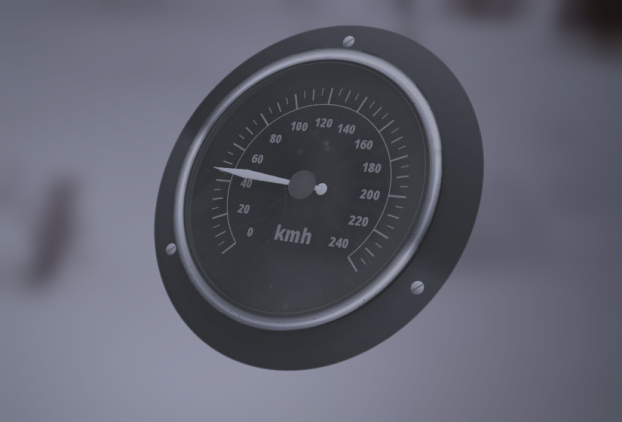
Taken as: km/h 45
